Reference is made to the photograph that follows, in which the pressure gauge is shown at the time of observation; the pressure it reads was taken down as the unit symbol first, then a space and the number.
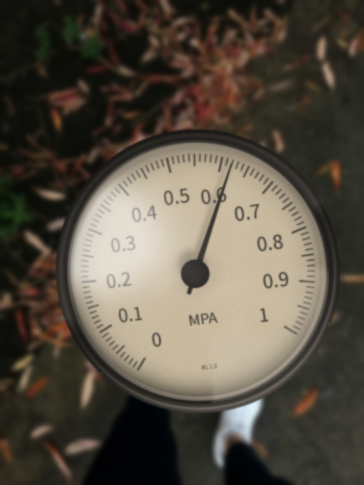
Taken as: MPa 0.62
